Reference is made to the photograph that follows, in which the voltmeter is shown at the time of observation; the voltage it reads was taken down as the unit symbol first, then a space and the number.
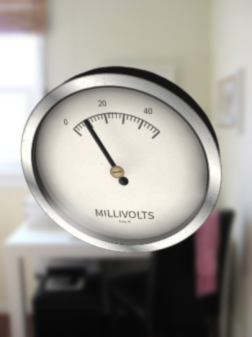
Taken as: mV 10
